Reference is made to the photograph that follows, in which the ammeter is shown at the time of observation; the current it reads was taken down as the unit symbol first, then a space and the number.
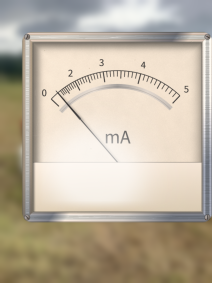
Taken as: mA 1
